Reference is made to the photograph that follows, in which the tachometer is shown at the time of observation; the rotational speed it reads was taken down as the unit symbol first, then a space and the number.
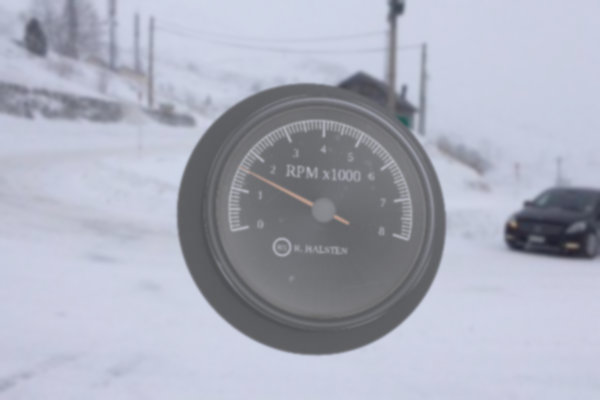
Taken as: rpm 1500
